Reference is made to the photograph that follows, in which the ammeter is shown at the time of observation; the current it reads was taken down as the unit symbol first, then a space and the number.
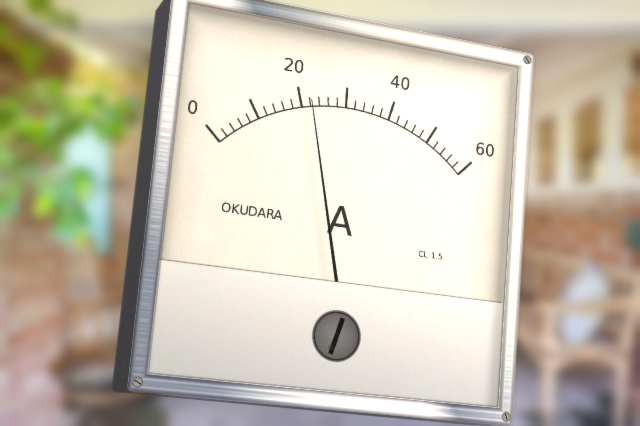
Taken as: A 22
